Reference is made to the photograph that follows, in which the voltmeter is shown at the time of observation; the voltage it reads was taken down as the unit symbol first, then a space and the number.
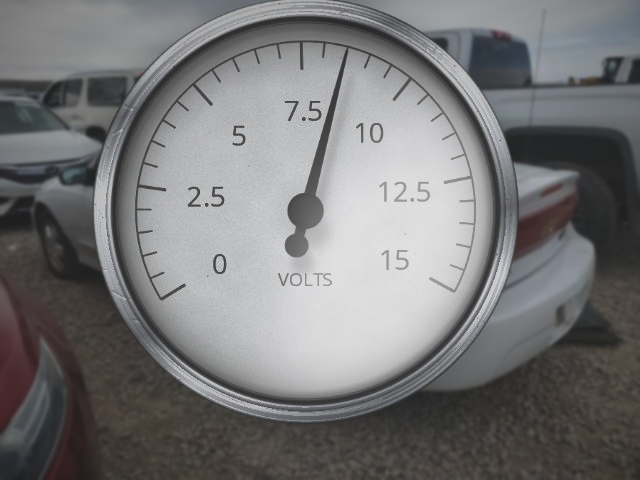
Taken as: V 8.5
